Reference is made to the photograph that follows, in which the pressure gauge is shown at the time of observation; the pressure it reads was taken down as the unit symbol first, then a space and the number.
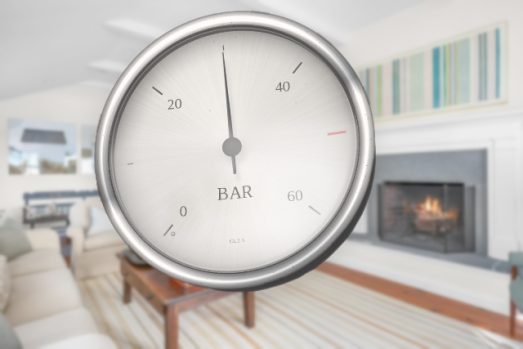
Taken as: bar 30
